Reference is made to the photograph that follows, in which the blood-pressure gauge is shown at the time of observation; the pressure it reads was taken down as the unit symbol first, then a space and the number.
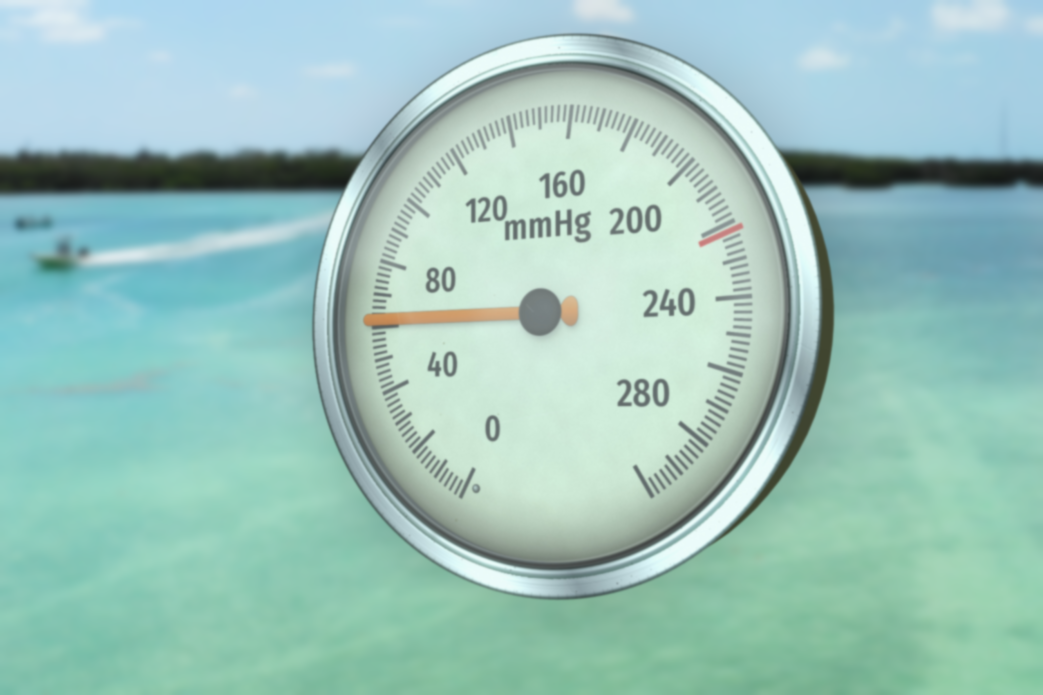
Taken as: mmHg 62
